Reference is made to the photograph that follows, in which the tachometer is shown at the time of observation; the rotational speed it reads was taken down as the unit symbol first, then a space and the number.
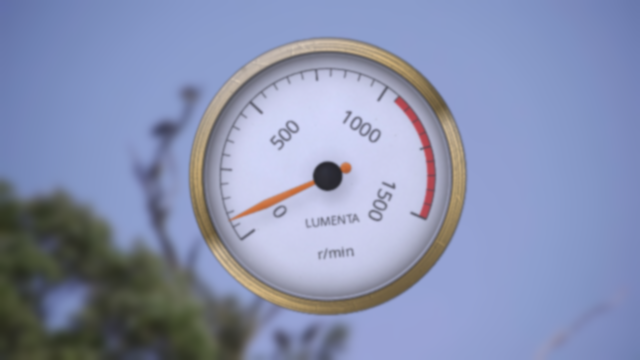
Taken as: rpm 75
